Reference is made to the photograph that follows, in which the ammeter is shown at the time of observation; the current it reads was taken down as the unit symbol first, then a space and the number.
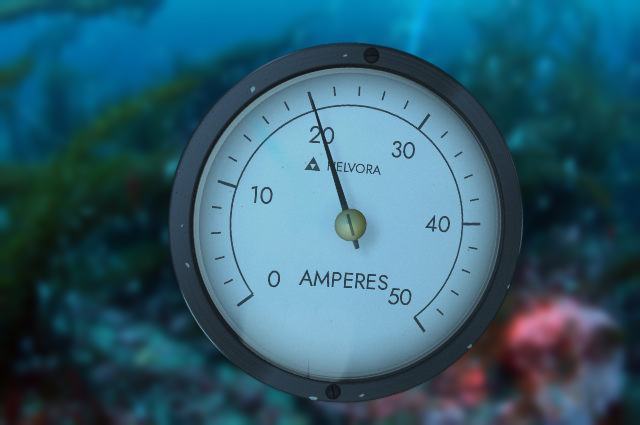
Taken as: A 20
